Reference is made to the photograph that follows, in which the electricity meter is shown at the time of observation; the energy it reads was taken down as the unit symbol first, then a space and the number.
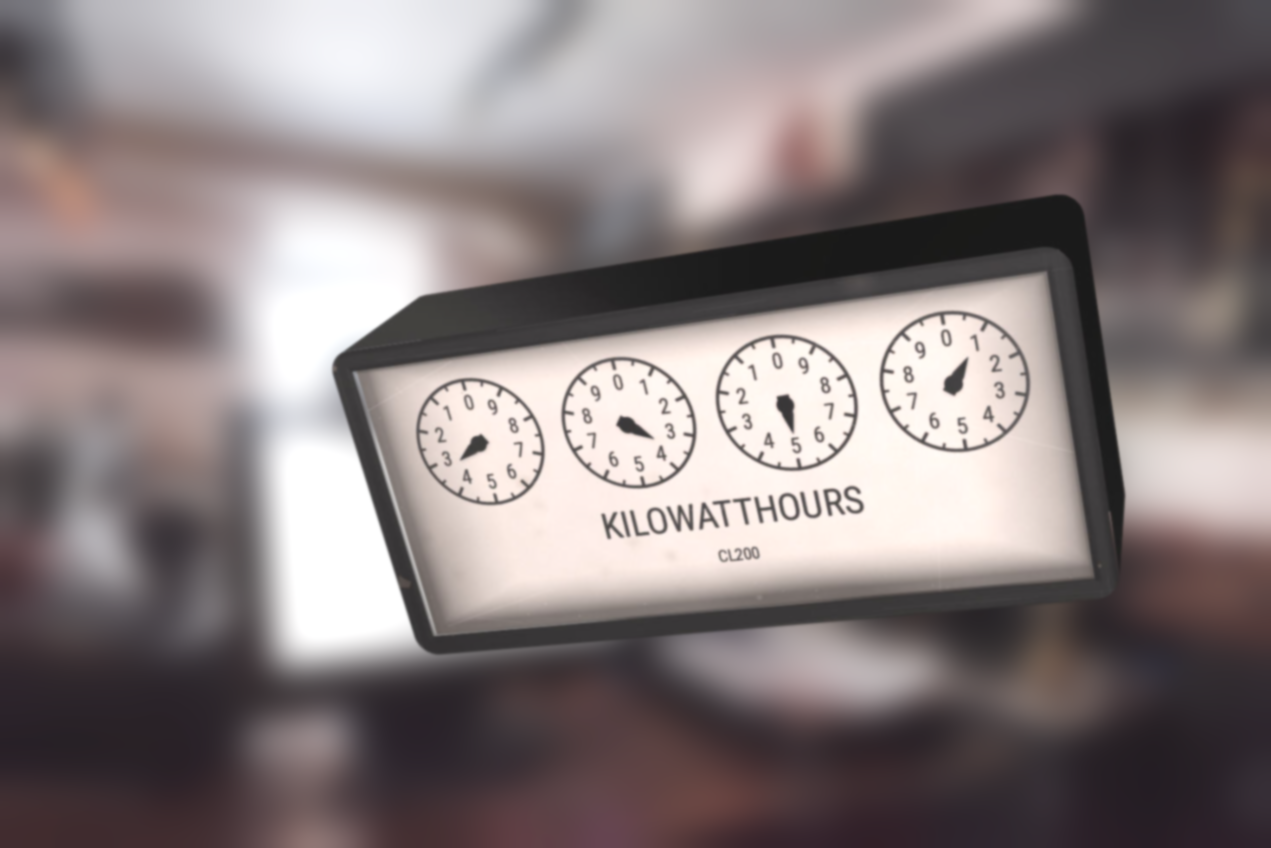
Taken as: kWh 3351
